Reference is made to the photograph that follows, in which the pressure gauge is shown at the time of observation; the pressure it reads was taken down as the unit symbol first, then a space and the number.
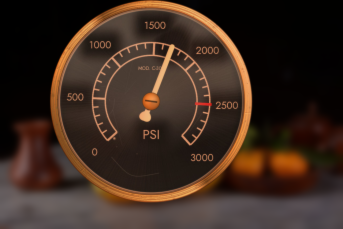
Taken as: psi 1700
